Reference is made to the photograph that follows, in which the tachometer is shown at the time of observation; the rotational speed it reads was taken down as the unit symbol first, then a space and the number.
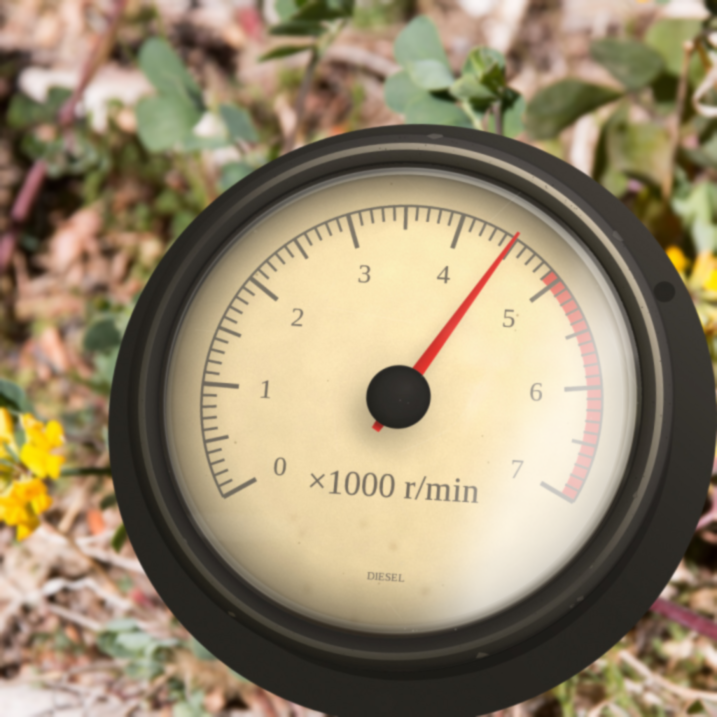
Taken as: rpm 4500
